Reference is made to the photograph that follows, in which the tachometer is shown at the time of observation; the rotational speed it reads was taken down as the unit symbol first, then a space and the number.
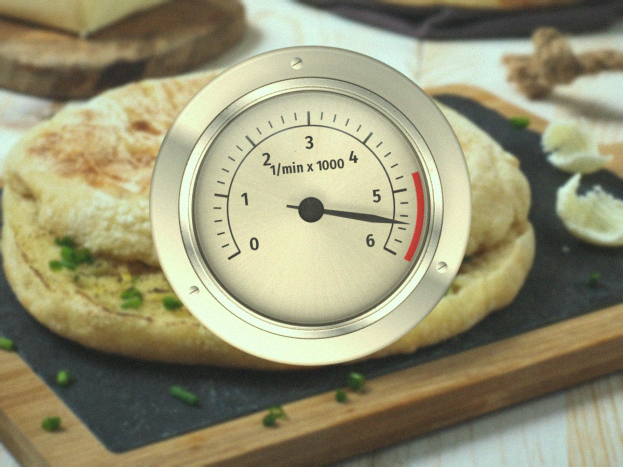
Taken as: rpm 5500
